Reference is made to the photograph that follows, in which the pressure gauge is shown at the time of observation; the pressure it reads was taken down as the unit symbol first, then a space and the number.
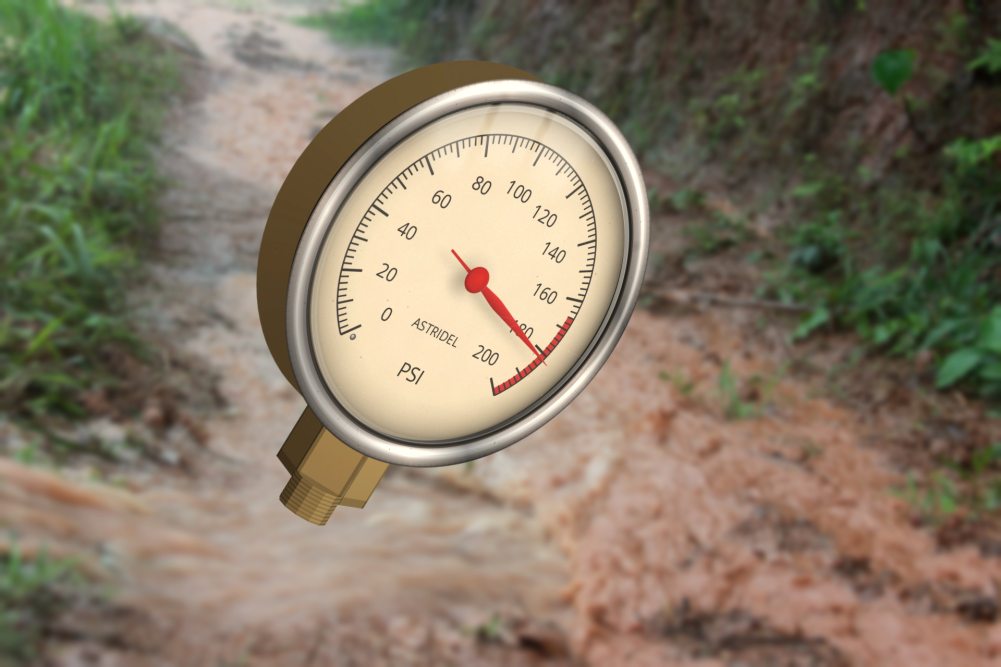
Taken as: psi 182
